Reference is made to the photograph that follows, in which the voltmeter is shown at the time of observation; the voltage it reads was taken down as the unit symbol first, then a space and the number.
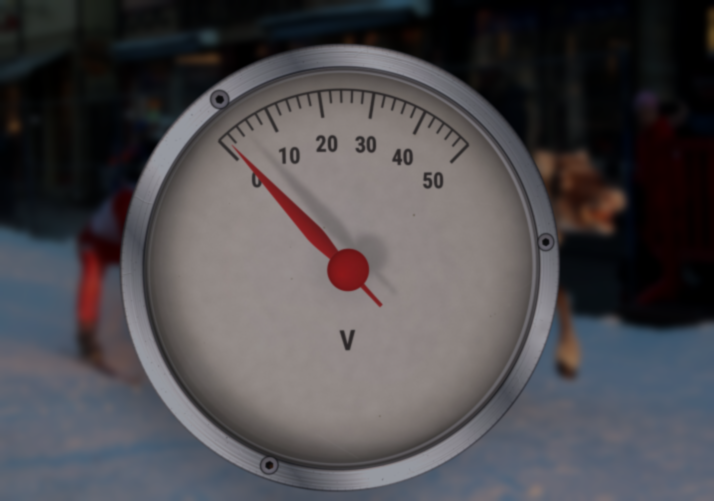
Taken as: V 1
